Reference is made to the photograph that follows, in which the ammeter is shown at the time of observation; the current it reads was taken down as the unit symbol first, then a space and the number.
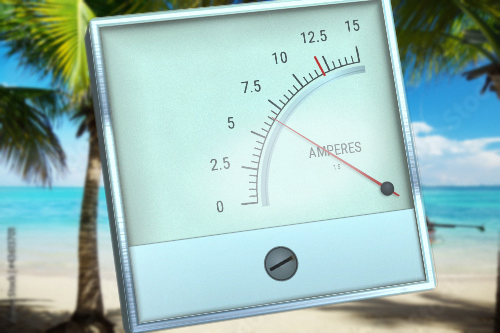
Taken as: A 6.5
